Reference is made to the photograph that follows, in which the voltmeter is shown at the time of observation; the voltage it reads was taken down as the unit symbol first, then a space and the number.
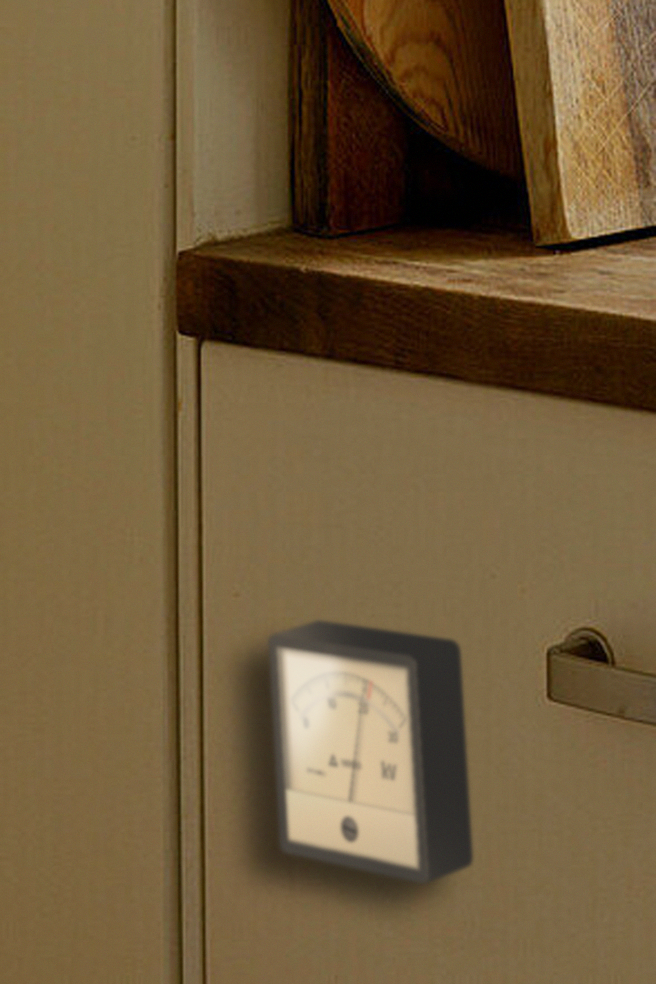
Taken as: kV 20
